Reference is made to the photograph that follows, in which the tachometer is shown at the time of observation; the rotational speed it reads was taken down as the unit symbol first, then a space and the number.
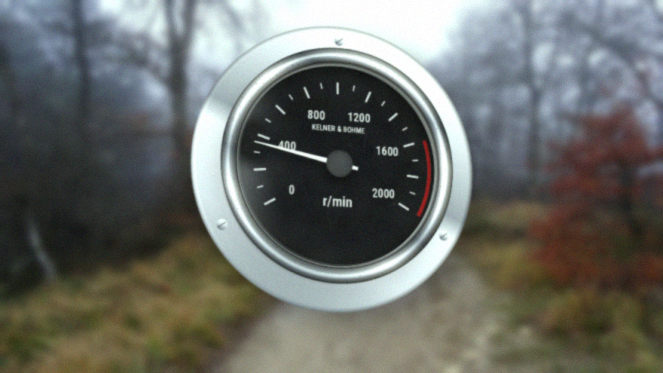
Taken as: rpm 350
